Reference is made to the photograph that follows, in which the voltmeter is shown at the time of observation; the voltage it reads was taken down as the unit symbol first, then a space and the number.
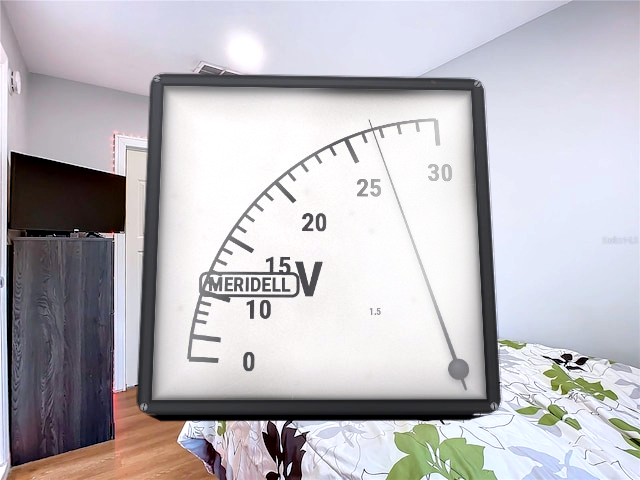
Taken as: V 26.5
